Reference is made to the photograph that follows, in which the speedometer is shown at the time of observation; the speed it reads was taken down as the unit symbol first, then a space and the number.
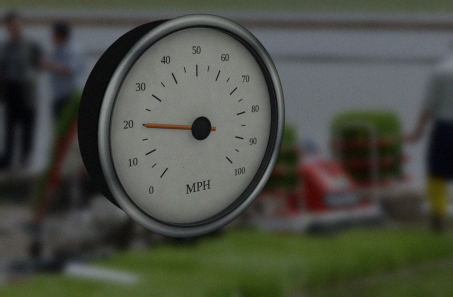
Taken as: mph 20
